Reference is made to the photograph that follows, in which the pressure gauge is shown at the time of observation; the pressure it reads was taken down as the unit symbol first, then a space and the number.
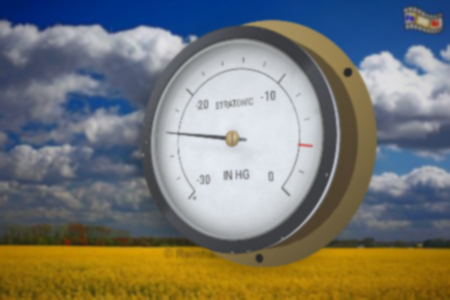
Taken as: inHg -24
